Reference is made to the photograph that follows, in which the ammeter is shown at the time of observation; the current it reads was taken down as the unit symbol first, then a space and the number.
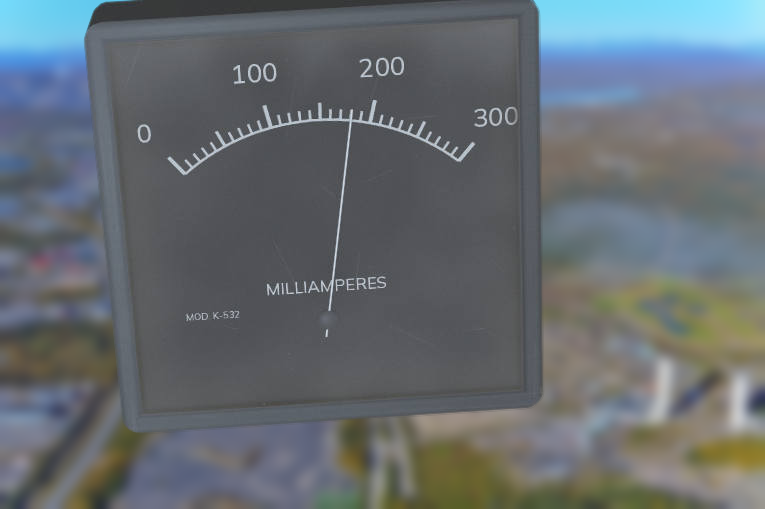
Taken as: mA 180
